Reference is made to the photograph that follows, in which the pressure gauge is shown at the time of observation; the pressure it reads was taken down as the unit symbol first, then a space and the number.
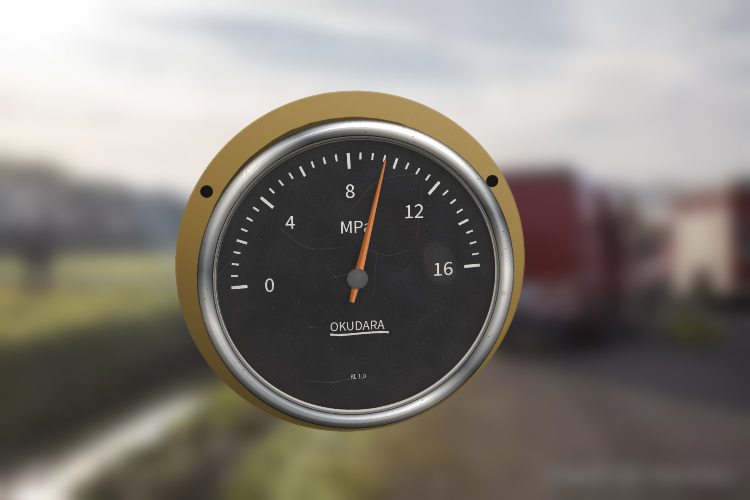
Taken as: MPa 9.5
